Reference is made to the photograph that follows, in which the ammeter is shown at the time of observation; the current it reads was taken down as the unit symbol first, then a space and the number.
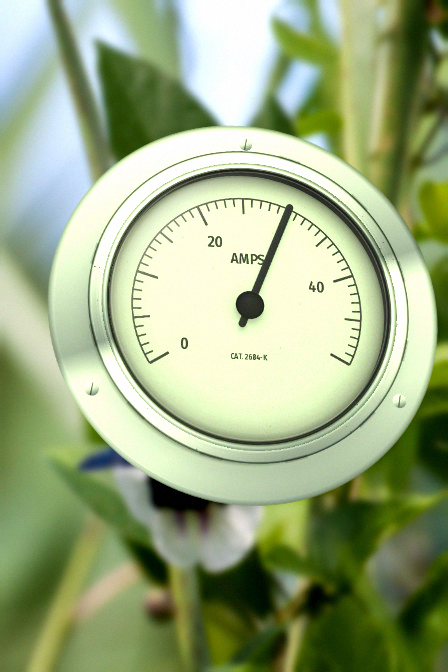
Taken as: A 30
